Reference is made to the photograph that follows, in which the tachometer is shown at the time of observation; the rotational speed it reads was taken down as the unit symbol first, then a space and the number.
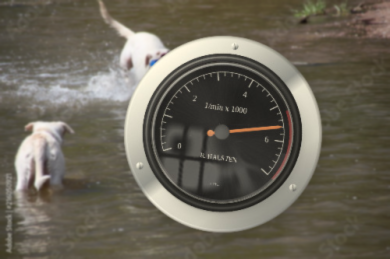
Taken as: rpm 5600
